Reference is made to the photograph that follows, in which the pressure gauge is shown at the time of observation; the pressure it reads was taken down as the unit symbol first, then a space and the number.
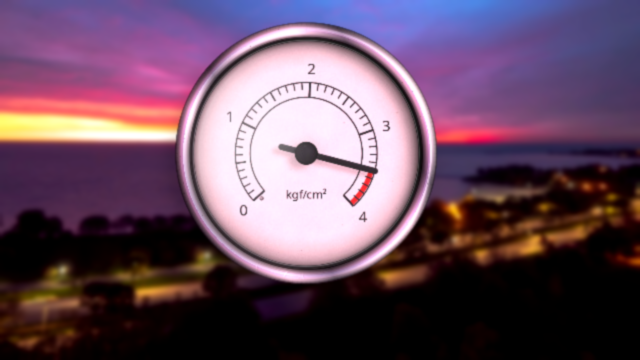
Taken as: kg/cm² 3.5
